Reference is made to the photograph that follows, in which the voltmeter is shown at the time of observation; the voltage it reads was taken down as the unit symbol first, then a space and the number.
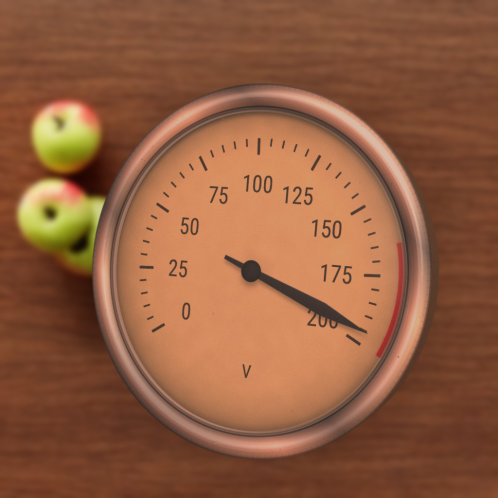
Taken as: V 195
